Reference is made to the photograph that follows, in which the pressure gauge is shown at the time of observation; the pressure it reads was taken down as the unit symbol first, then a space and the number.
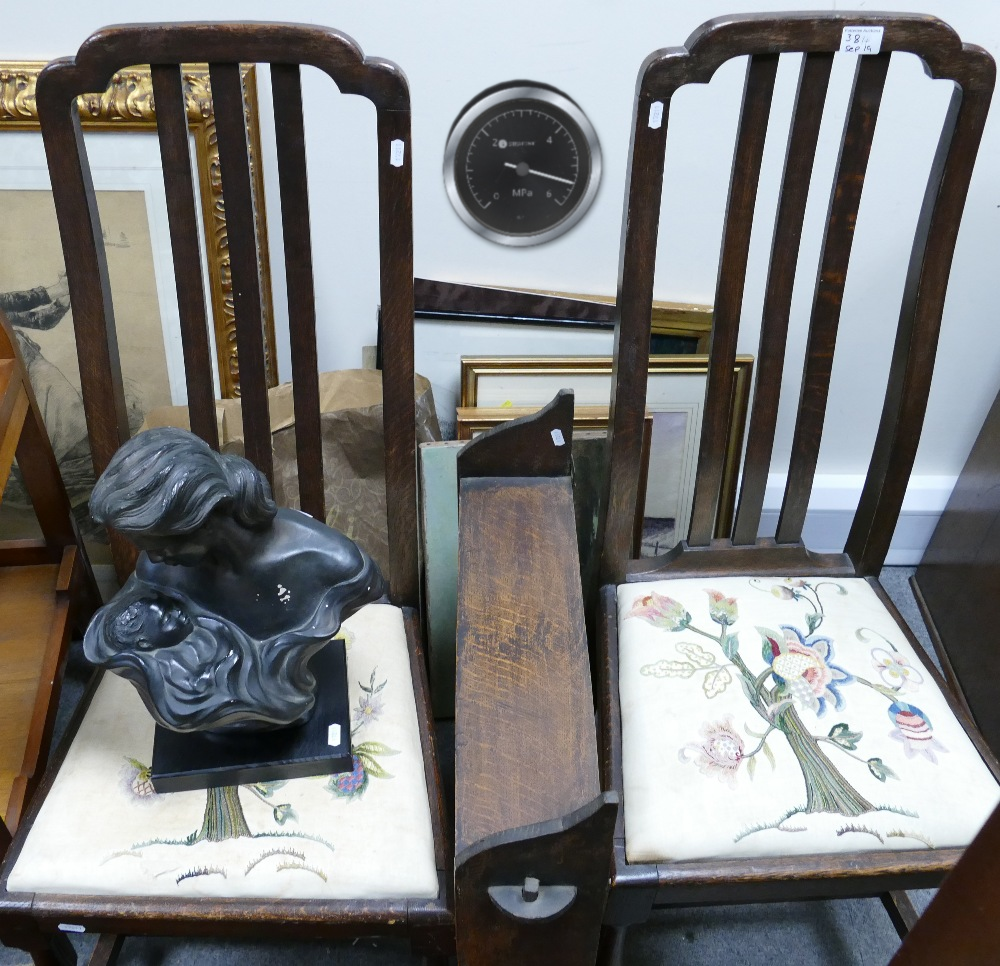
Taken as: MPa 5.4
